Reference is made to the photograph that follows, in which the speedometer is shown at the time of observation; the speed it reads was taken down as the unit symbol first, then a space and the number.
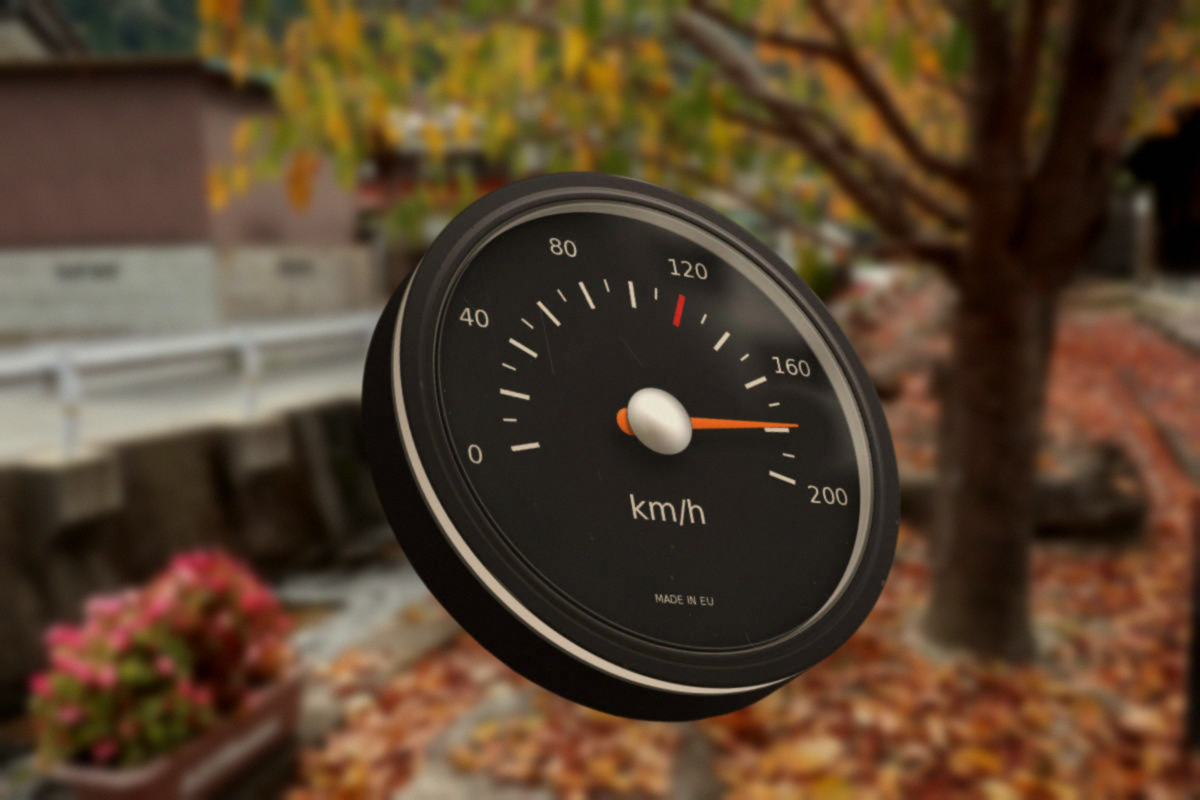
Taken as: km/h 180
